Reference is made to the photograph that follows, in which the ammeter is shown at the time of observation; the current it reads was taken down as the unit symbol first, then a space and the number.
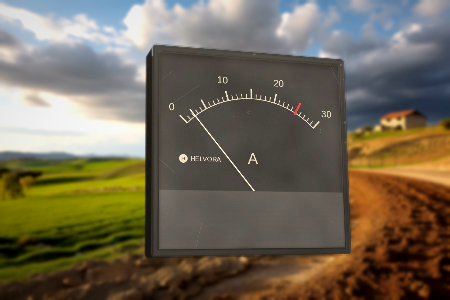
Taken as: A 2
